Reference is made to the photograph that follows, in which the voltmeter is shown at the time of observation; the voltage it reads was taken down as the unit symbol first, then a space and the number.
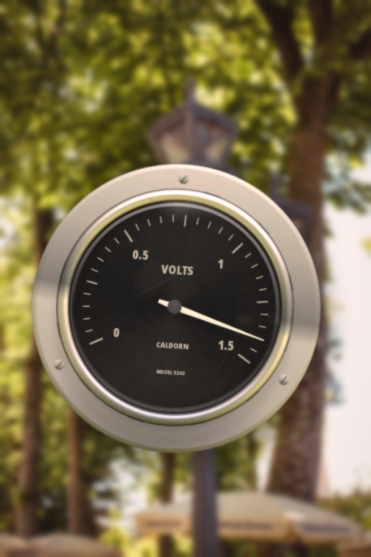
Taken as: V 1.4
